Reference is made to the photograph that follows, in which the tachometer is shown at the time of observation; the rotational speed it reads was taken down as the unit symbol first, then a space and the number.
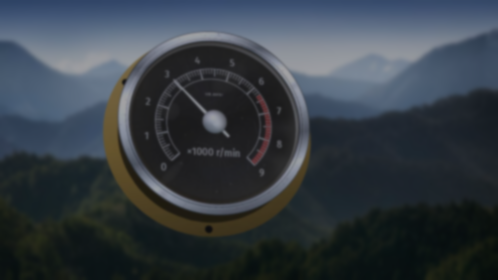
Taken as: rpm 3000
